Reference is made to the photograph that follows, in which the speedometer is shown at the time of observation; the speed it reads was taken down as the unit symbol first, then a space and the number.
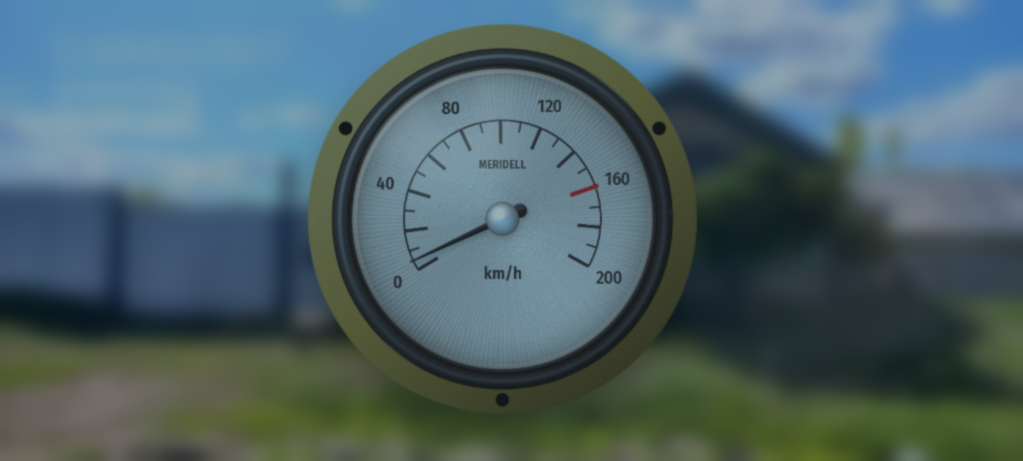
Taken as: km/h 5
